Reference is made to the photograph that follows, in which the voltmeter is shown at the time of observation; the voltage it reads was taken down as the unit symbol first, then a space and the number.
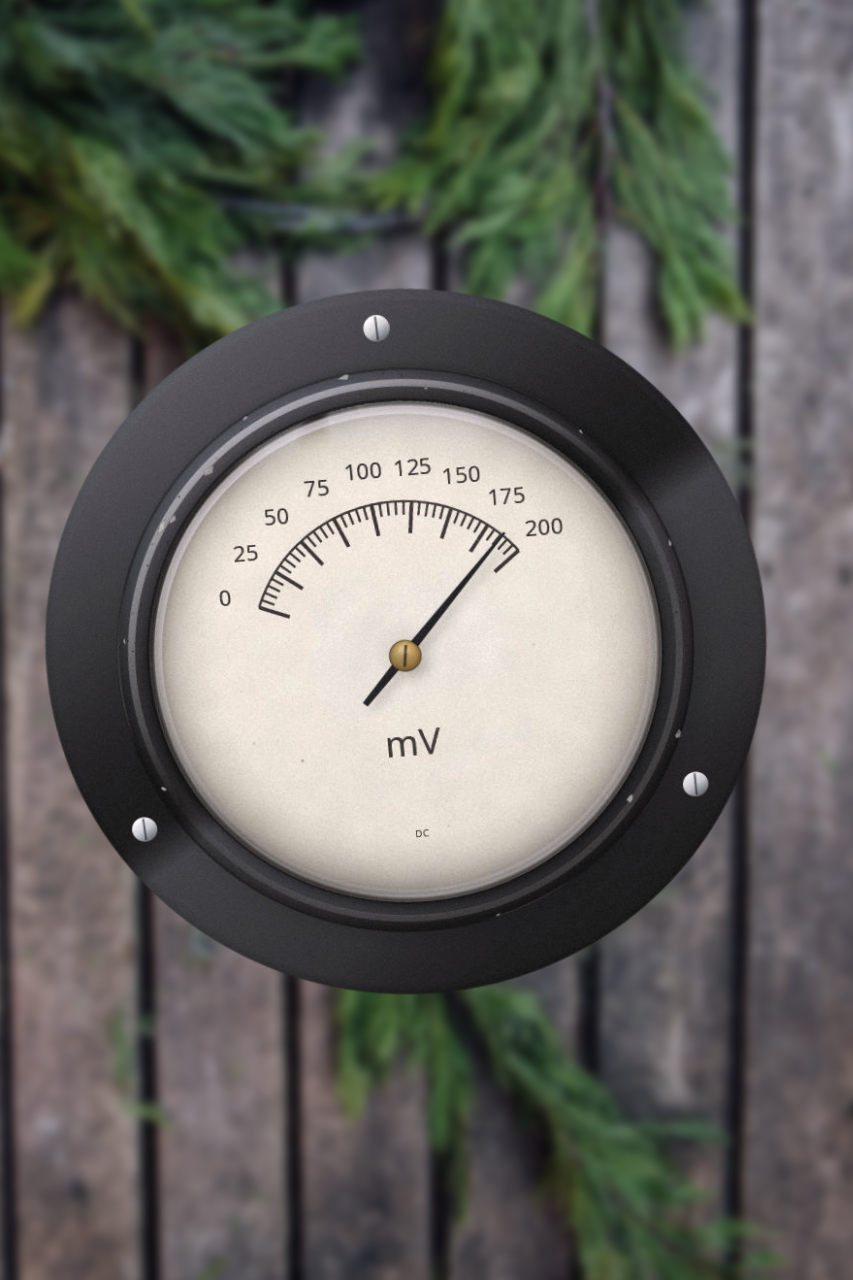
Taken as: mV 185
